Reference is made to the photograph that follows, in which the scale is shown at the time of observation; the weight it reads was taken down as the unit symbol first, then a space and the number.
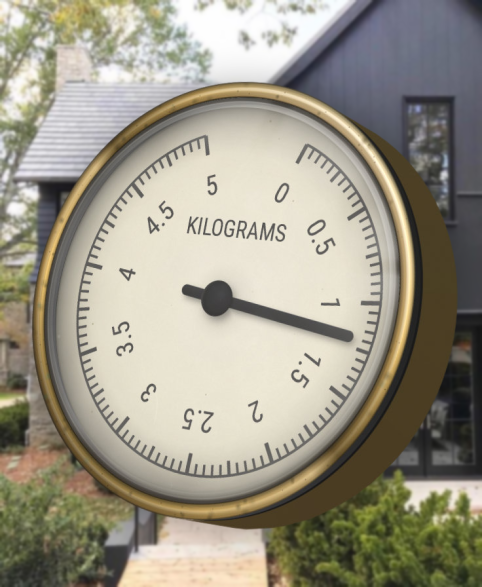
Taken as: kg 1.2
